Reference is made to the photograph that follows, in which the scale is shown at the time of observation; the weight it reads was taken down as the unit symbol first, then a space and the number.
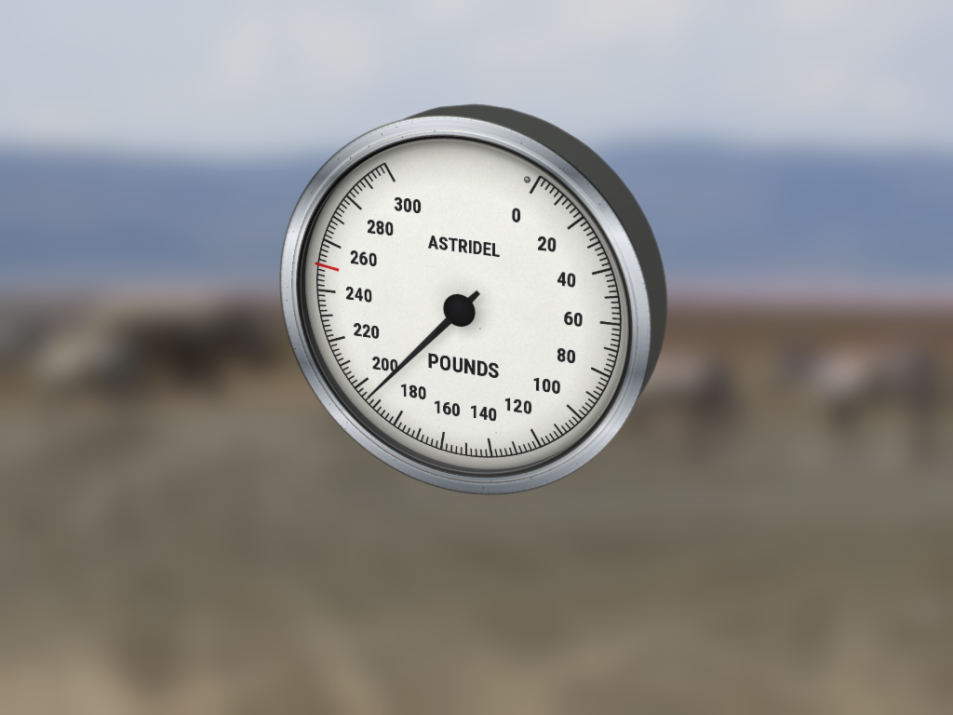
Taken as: lb 194
